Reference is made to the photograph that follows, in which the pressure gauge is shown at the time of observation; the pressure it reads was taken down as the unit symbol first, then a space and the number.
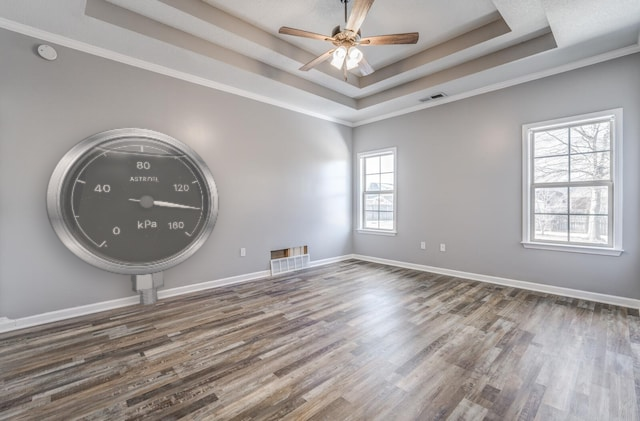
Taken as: kPa 140
